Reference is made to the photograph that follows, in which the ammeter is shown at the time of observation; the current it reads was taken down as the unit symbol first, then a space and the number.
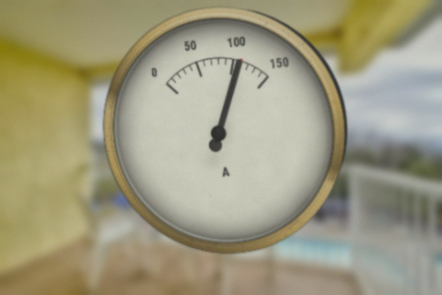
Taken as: A 110
